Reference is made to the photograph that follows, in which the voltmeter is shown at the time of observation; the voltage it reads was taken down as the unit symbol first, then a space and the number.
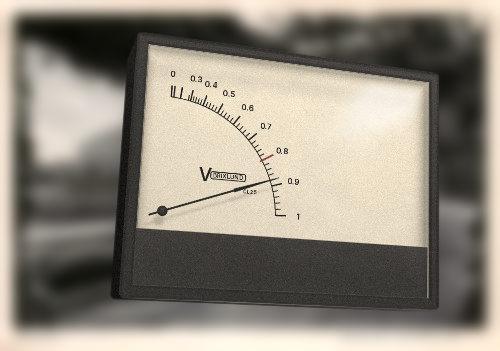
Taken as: V 0.88
